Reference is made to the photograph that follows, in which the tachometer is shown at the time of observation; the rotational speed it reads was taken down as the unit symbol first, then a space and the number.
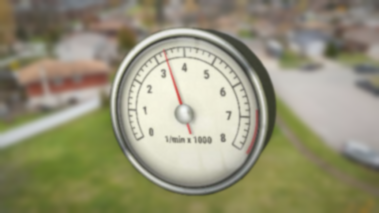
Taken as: rpm 3400
